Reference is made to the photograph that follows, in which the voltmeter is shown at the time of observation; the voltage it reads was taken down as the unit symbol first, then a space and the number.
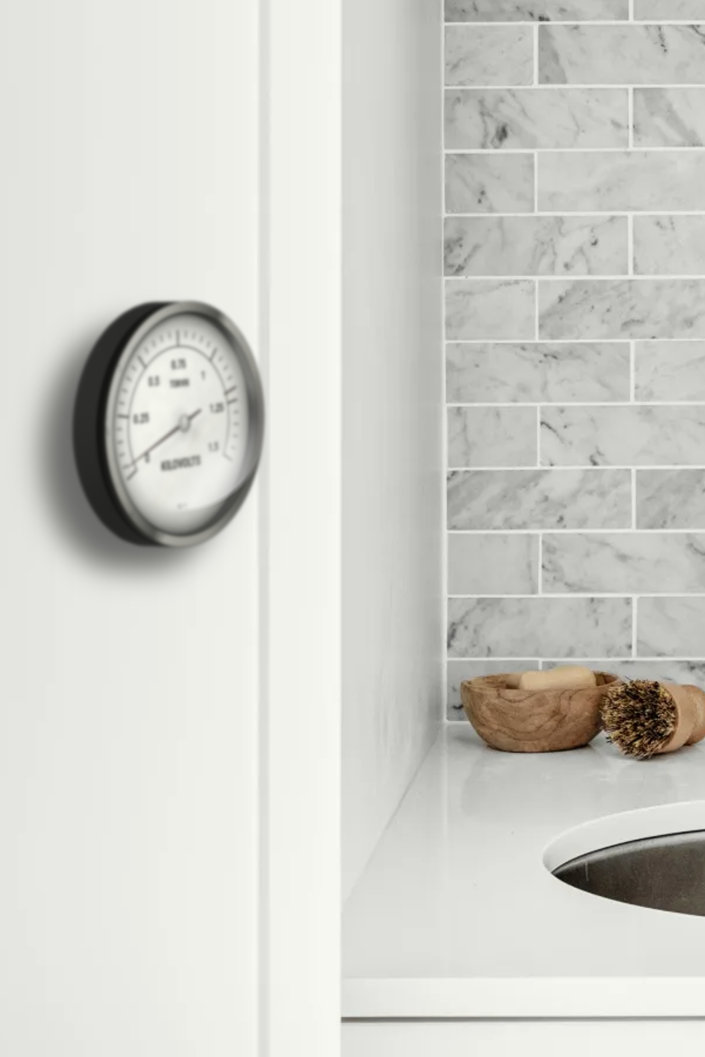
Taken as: kV 0.05
